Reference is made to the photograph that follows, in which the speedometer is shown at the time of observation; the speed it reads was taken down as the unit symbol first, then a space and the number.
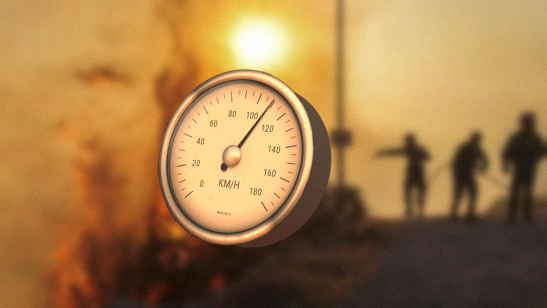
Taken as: km/h 110
